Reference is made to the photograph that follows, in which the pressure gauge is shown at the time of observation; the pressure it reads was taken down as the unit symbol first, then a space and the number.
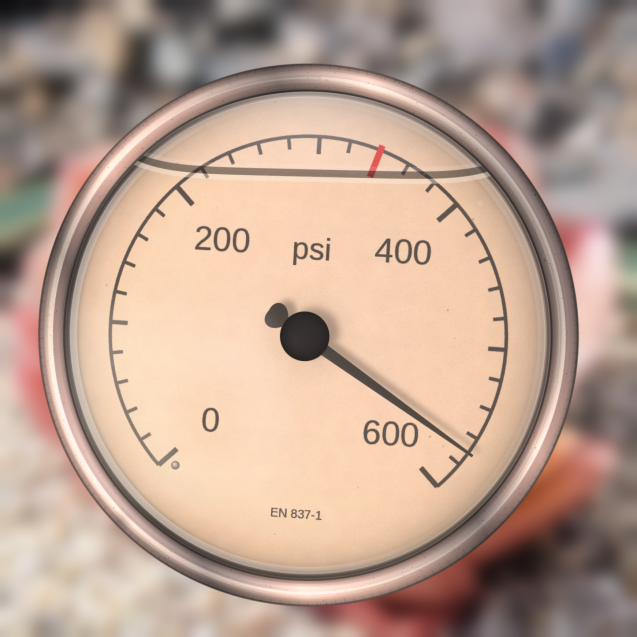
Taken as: psi 570
